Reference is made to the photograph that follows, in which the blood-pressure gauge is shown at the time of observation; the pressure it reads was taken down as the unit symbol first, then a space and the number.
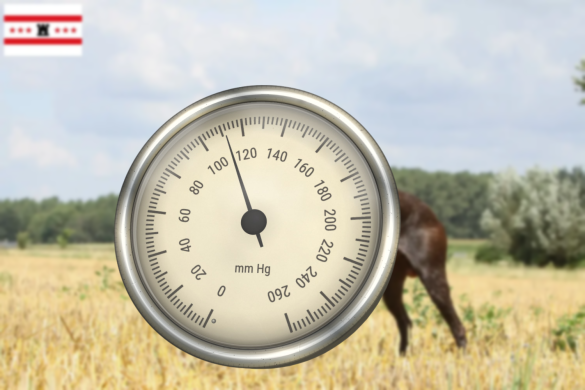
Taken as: mmHg 112
